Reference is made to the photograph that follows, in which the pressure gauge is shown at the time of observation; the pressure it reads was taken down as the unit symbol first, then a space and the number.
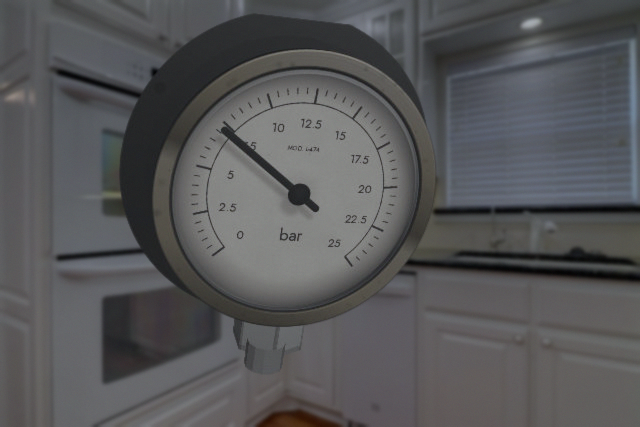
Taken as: bar 7.25
